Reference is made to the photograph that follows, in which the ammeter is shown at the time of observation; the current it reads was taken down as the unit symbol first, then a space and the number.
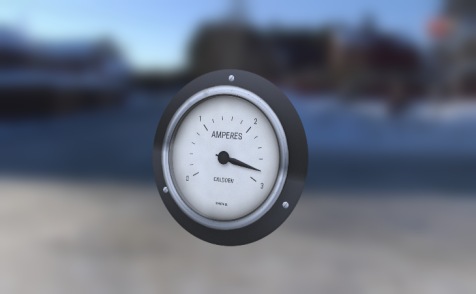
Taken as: A 2.8
